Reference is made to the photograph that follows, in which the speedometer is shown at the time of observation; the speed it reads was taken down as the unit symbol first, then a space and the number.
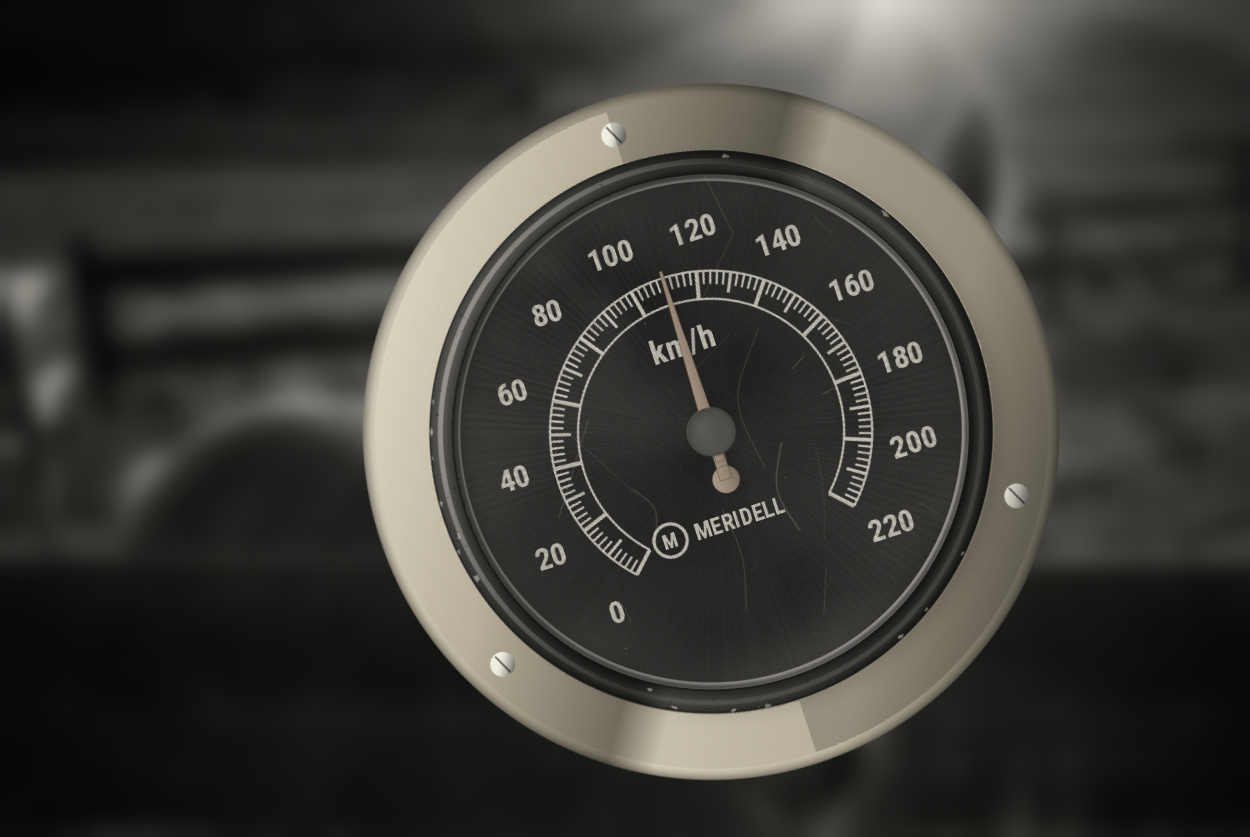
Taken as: km/h 110
